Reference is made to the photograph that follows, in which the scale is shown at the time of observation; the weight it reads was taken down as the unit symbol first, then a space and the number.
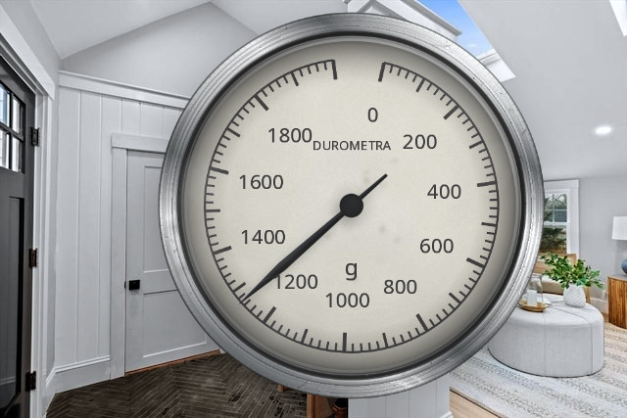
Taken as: g 1270
